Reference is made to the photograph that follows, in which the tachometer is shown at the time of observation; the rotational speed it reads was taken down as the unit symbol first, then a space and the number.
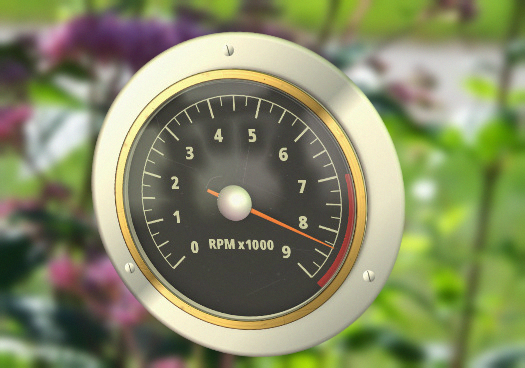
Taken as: rpm 8250
